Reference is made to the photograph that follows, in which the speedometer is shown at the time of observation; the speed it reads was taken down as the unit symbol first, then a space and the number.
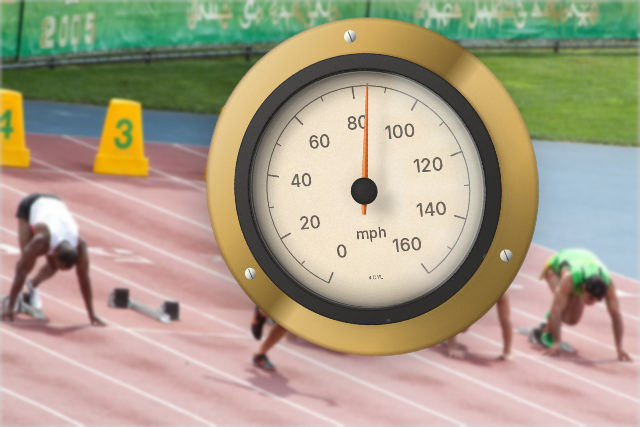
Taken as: mph 85
